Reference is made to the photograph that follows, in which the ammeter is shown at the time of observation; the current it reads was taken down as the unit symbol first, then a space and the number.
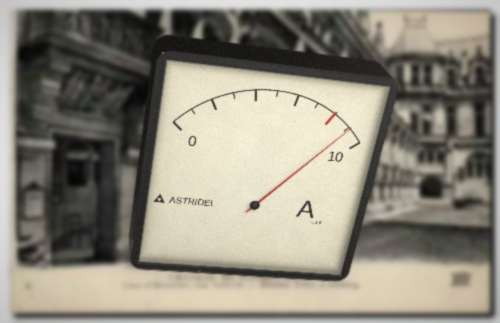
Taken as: A 9
